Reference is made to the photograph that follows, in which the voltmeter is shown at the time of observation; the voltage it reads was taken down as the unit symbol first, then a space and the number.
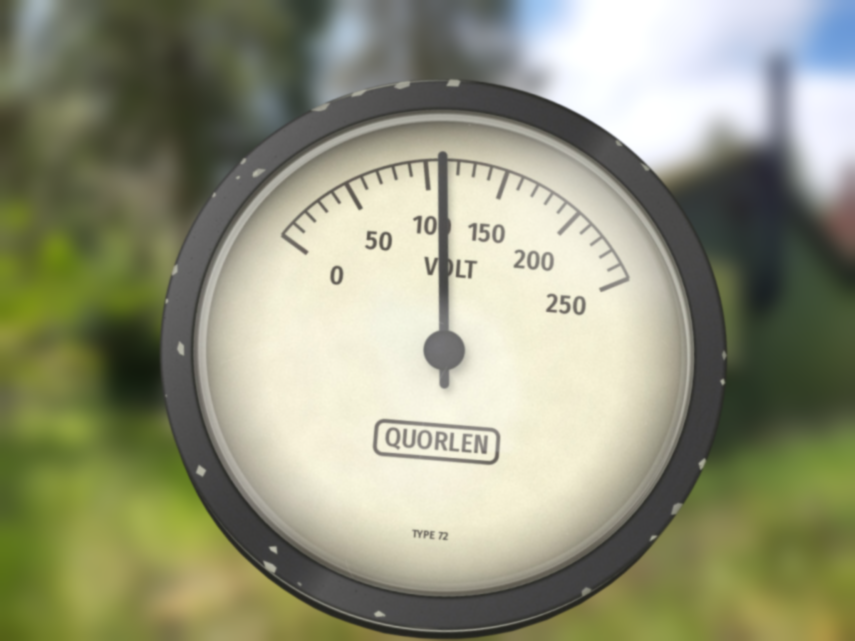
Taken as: V 110
